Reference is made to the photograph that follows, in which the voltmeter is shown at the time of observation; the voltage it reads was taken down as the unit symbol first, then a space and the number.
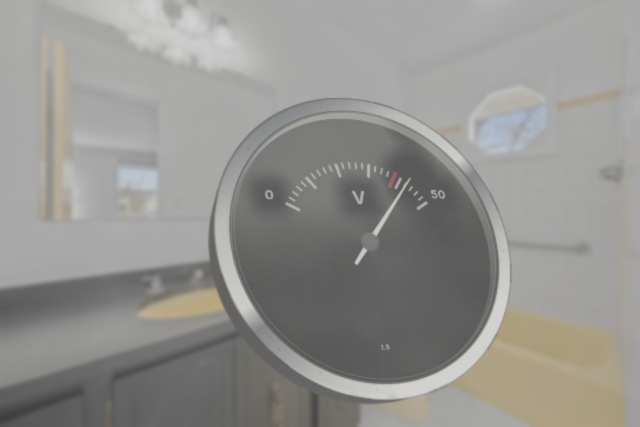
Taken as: V 42
